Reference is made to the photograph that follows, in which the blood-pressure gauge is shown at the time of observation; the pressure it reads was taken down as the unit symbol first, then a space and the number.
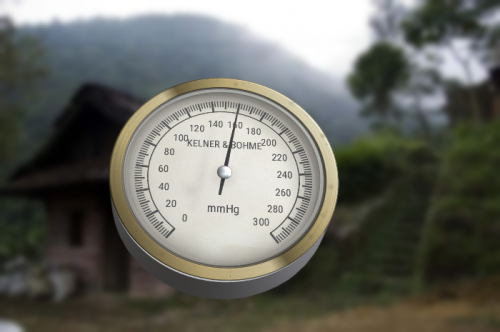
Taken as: mmHg 160
